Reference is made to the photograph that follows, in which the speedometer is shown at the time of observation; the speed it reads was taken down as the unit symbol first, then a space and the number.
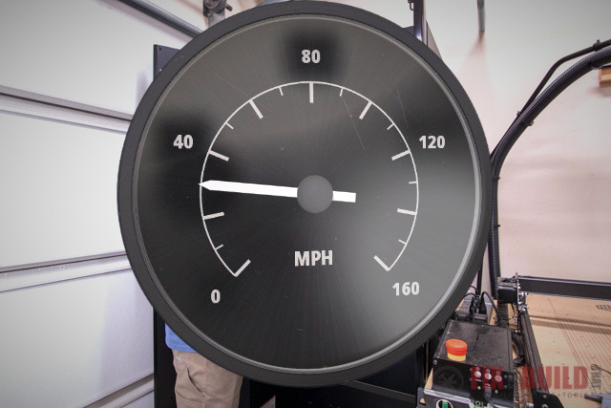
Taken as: mph 30
